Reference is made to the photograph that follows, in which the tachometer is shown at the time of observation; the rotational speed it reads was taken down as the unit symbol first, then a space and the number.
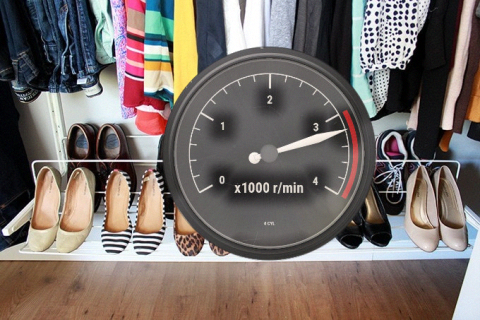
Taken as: rpm 3200
